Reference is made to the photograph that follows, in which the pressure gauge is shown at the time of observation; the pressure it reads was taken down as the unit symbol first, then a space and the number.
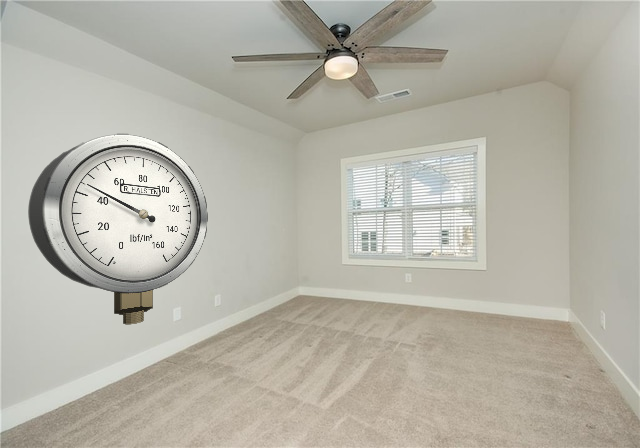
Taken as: psi 45
